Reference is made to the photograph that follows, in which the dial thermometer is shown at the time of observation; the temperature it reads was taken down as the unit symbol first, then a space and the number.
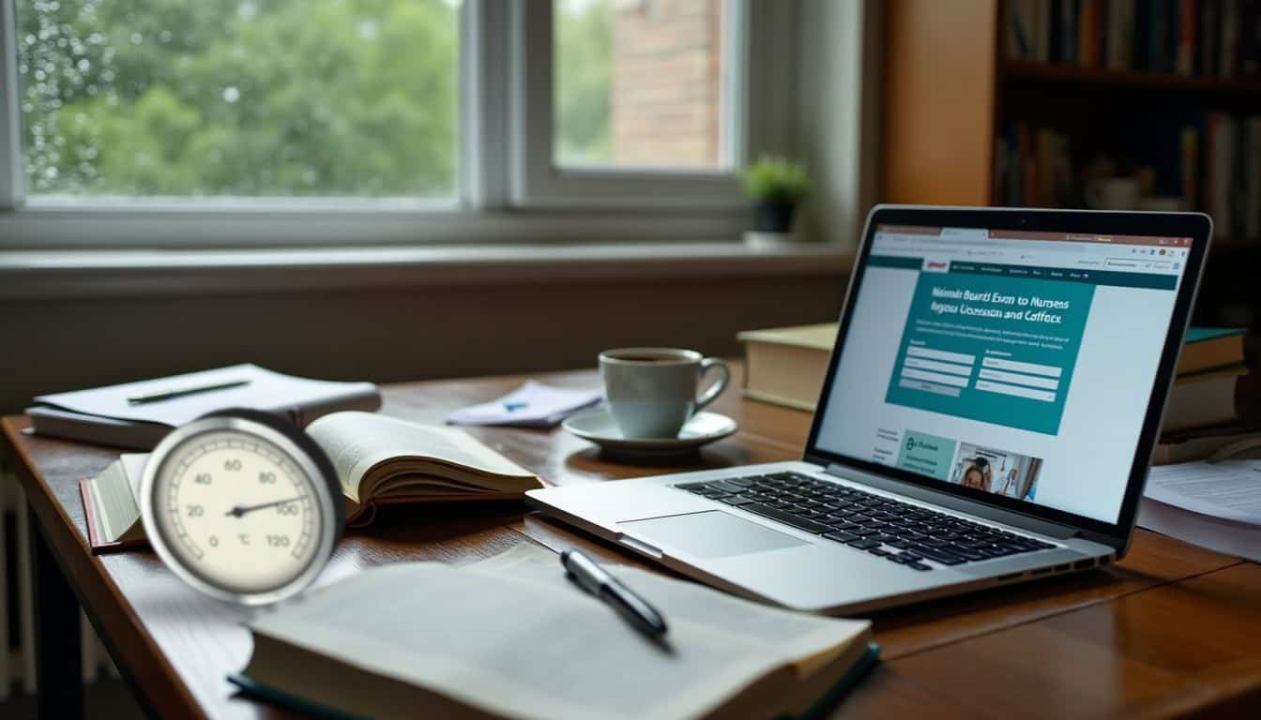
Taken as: °C 95
